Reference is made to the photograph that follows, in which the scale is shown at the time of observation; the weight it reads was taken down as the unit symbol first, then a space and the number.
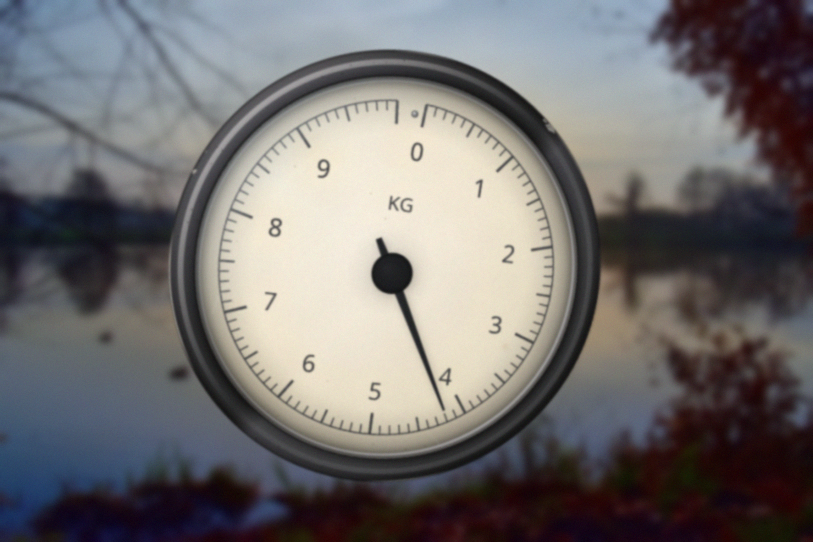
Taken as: kg 4.2
